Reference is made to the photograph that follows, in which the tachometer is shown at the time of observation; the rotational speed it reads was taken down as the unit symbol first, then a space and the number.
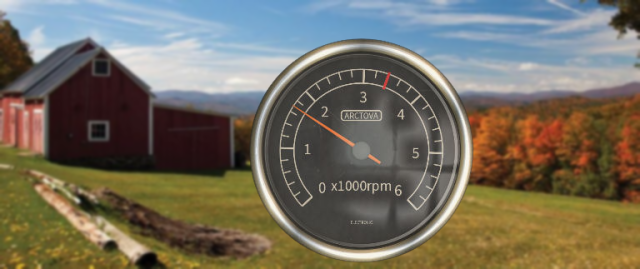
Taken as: rpm 1700
